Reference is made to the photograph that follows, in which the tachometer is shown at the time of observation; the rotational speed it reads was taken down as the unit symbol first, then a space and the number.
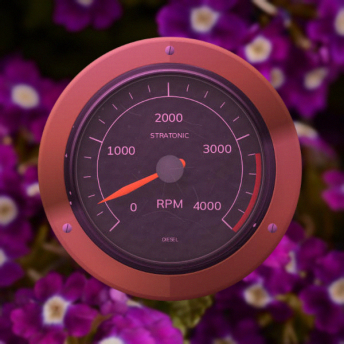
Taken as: rpm 300
